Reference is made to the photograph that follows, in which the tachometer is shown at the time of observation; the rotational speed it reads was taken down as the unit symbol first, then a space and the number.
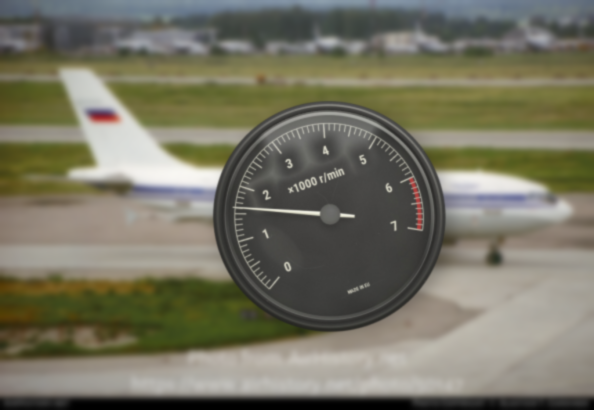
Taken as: rpm 1600
